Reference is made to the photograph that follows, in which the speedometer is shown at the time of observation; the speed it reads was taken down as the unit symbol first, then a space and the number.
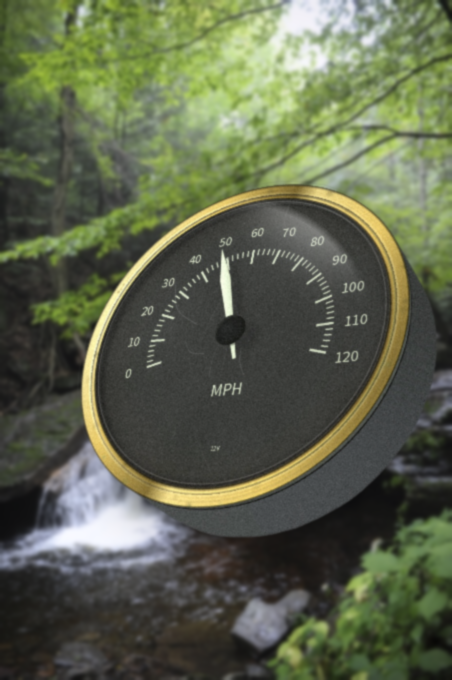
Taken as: mph 50
